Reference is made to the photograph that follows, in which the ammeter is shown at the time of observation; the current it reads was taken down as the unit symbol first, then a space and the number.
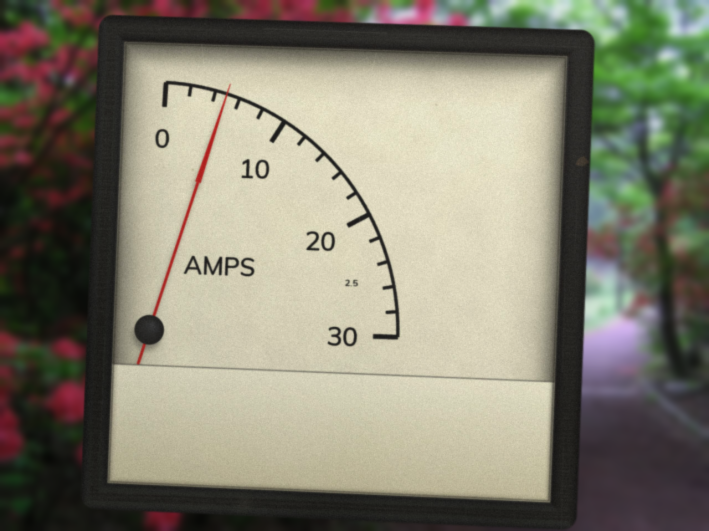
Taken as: A 5
